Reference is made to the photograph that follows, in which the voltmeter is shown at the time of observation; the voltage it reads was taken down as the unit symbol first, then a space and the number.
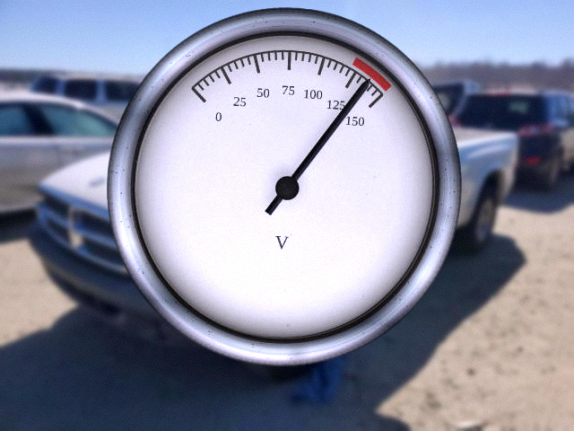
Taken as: V 135
